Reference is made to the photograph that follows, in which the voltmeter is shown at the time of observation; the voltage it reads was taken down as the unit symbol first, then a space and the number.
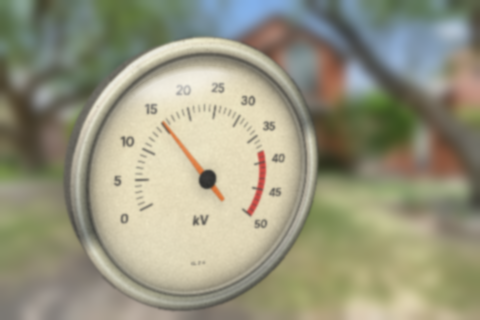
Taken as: kV 15
